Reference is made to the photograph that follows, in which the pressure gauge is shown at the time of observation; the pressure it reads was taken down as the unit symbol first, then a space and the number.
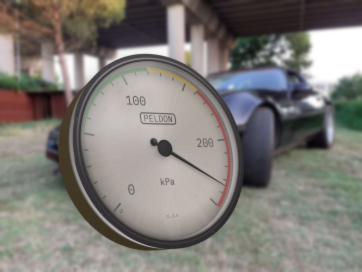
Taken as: kPa 235
